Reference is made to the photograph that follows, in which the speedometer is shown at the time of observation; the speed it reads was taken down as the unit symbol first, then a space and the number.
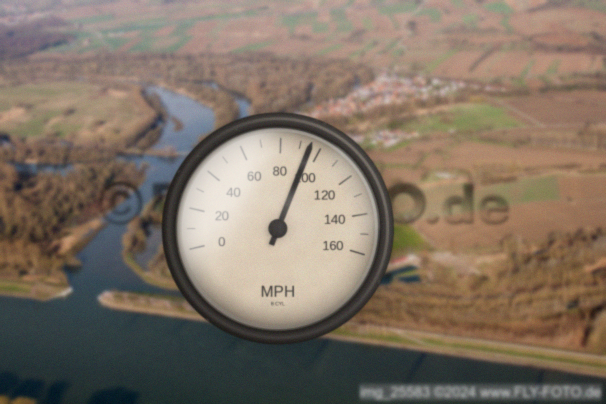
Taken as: mph 95
